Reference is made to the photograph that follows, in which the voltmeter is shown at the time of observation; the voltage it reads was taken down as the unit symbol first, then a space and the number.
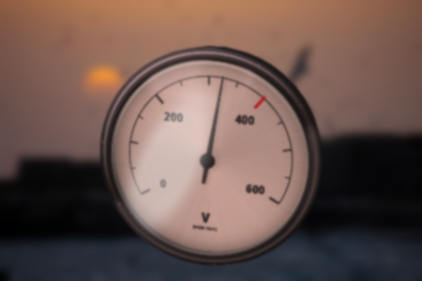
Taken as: V 325
